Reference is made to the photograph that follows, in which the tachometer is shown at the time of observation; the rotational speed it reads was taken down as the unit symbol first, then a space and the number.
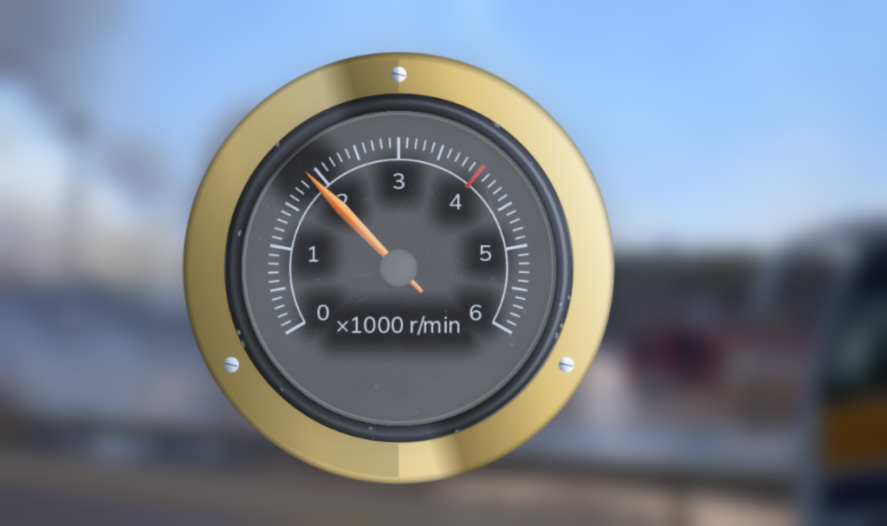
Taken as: rpm 1900
